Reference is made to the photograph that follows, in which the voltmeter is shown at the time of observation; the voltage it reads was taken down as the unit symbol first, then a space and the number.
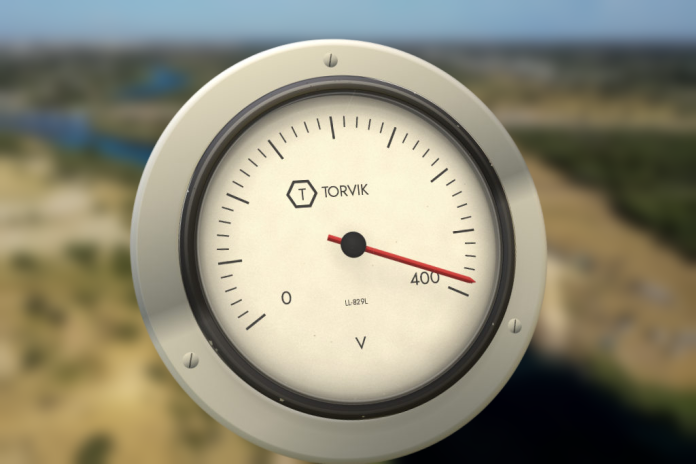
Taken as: V 390
